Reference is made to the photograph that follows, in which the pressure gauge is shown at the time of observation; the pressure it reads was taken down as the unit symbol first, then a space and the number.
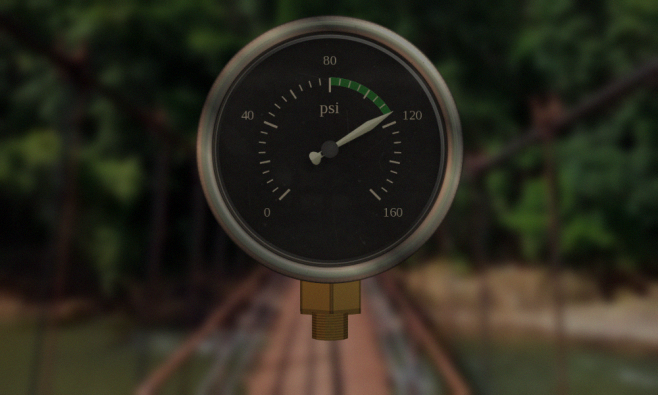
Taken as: psi 115
